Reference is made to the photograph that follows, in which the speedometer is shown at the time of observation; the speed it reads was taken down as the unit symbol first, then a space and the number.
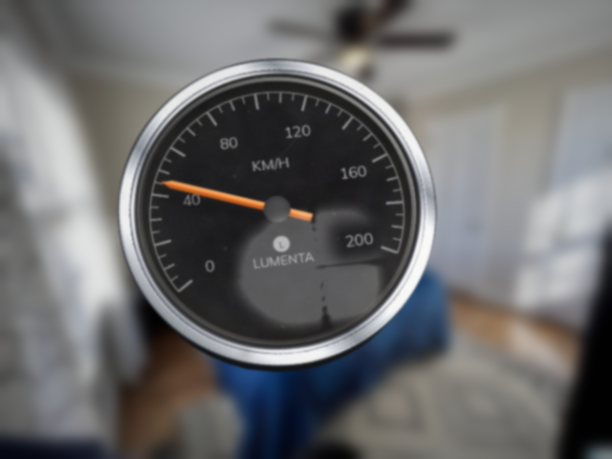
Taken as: km/h 45
